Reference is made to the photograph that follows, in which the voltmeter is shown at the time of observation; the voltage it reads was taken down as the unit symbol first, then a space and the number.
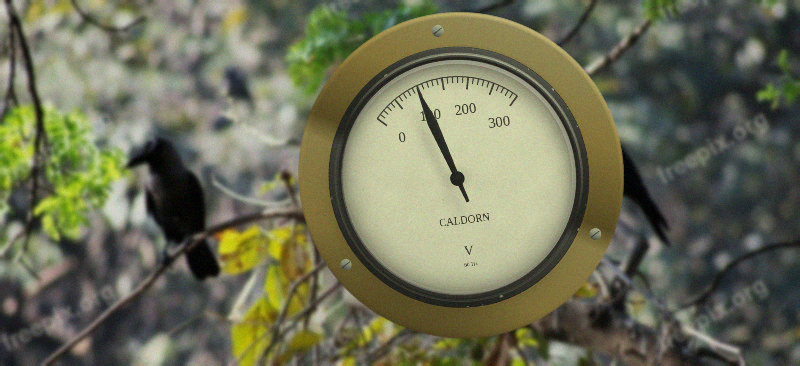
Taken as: V 100
